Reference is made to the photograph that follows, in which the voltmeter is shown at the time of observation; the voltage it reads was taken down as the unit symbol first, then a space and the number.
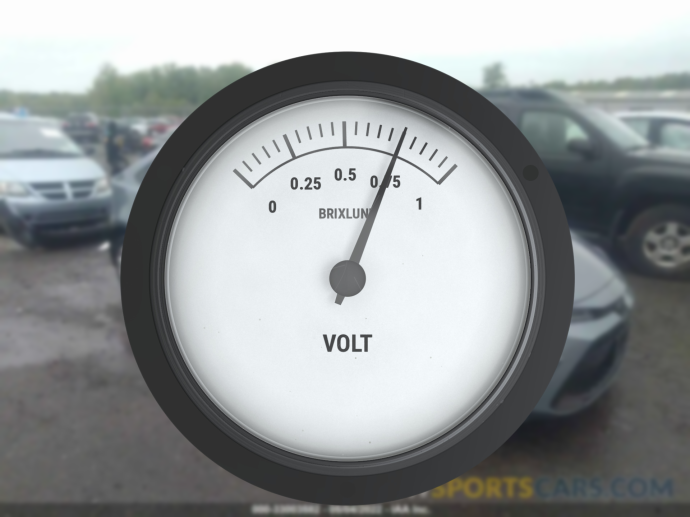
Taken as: V 0.75
